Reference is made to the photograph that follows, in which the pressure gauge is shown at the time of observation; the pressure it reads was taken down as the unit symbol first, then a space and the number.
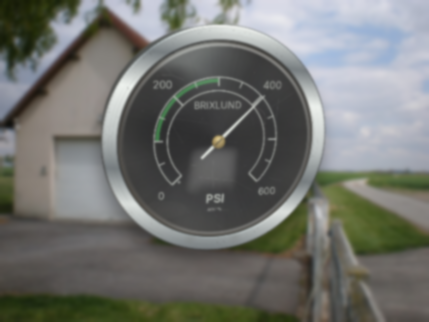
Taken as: psi 400
